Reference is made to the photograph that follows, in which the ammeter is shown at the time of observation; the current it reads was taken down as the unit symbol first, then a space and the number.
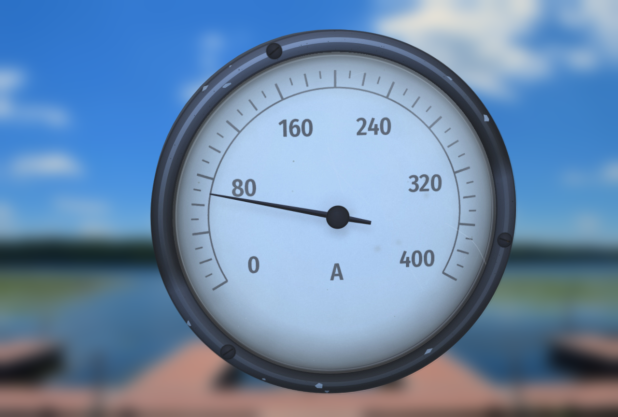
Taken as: A 70
